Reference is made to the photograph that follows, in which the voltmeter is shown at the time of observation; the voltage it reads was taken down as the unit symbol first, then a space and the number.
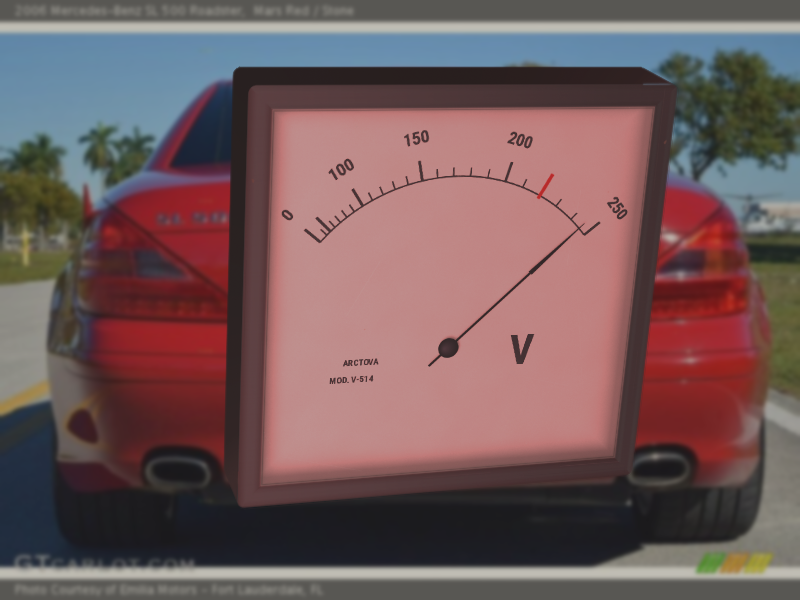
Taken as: V 245
